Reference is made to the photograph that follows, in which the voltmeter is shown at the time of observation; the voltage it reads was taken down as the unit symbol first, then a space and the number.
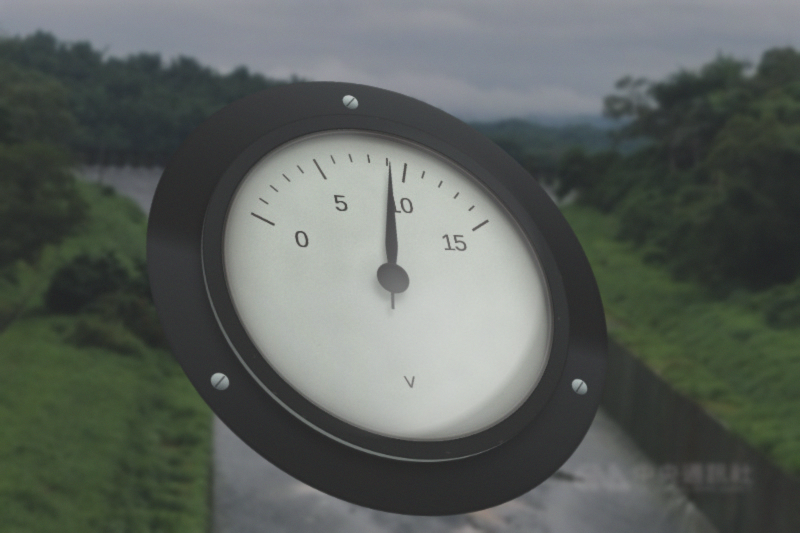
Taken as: V 9
